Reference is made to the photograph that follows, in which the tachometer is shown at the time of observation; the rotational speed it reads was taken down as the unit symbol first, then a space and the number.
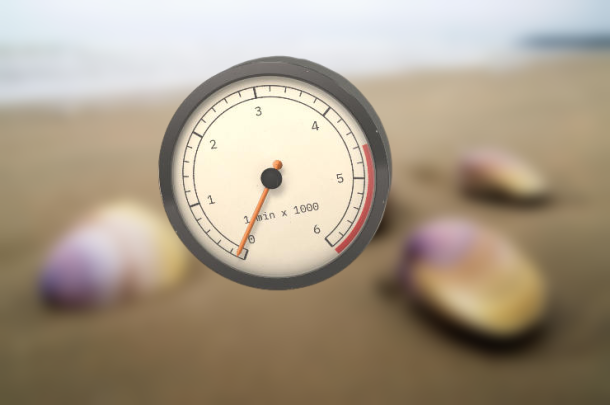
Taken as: rpm 100
